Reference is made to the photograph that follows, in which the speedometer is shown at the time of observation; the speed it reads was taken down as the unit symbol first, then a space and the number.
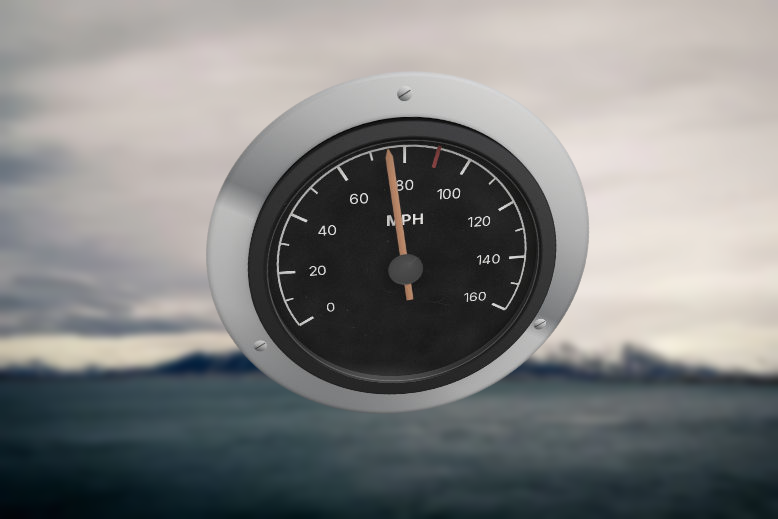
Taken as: mph 75
